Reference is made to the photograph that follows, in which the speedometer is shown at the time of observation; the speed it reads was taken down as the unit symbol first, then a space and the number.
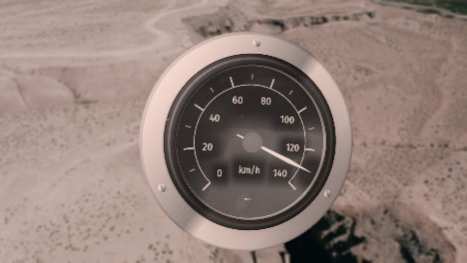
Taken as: km/h 130
